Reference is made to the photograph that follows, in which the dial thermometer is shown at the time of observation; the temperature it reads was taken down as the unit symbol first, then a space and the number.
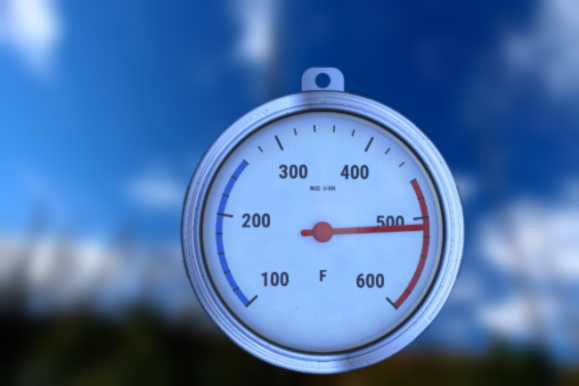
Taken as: °F 510
